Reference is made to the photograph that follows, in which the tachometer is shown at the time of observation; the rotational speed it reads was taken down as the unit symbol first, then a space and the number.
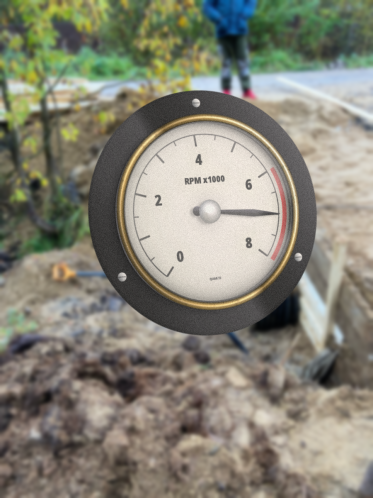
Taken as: rpm 7000
